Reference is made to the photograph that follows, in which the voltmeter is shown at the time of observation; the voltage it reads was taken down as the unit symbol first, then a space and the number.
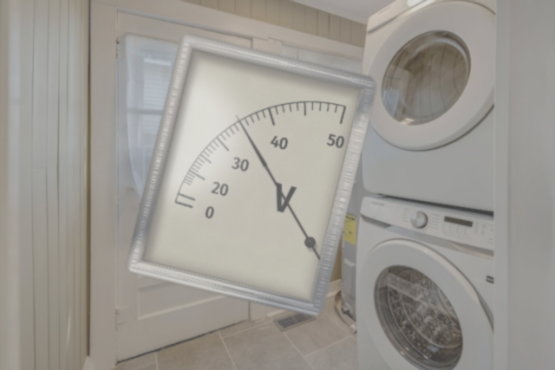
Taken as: V 35
